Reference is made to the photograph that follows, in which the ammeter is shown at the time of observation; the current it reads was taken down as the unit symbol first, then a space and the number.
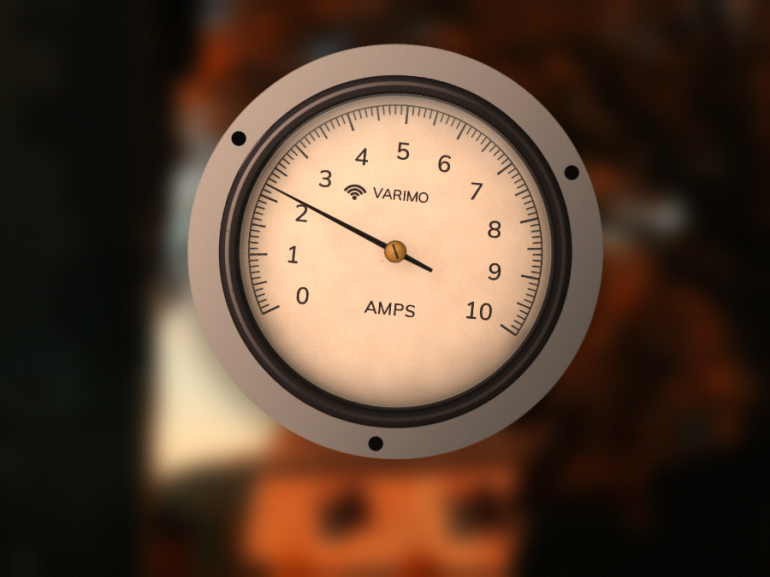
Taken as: A 2.2
